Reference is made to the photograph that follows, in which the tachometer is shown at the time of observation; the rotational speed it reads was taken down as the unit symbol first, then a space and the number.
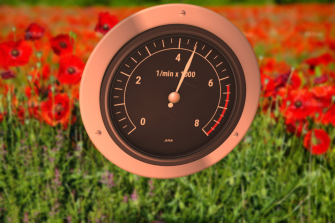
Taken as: rpm 4500
